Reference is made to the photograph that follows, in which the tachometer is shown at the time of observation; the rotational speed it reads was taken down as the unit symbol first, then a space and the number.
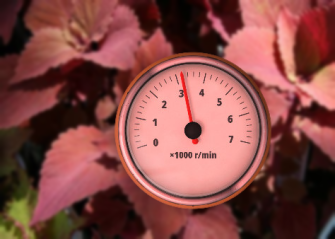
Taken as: rpm 3200
